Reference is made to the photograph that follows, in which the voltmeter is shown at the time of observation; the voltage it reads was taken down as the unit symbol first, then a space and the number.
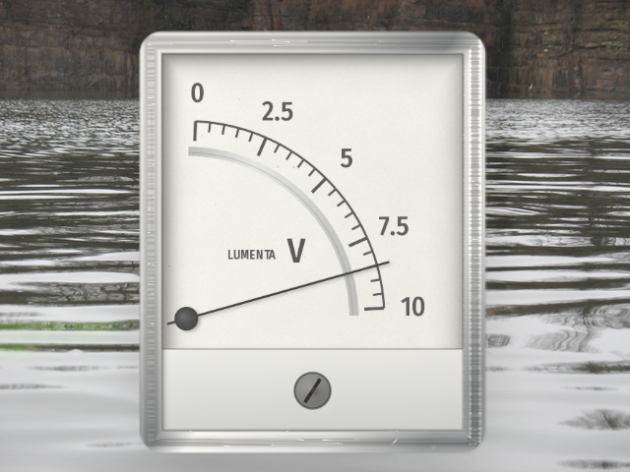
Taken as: V 8.5
